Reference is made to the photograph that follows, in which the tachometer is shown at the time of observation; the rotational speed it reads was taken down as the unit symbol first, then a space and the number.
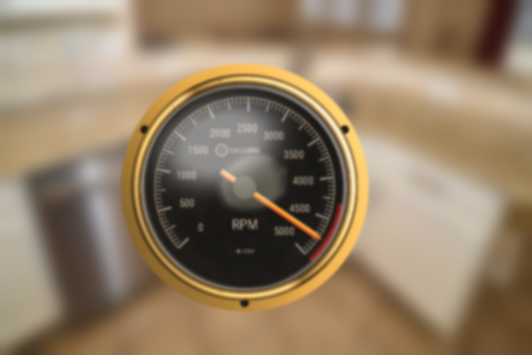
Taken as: rpm 4750
